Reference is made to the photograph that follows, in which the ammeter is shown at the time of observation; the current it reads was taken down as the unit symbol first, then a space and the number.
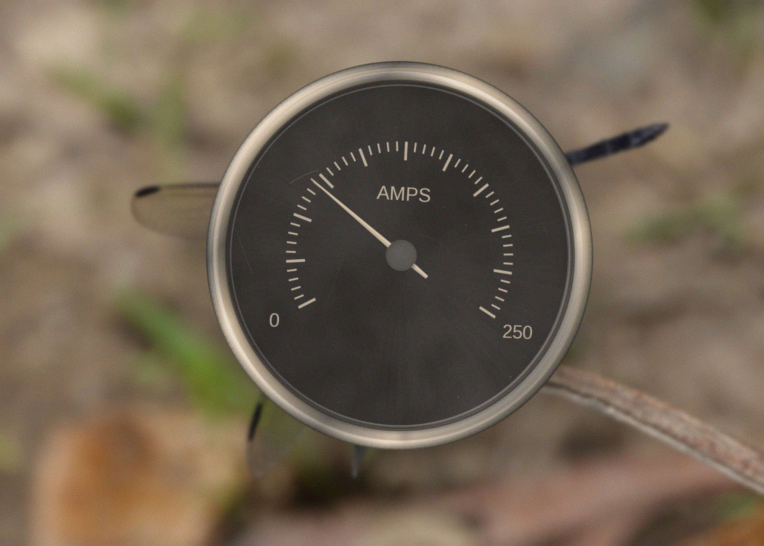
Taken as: A 70
